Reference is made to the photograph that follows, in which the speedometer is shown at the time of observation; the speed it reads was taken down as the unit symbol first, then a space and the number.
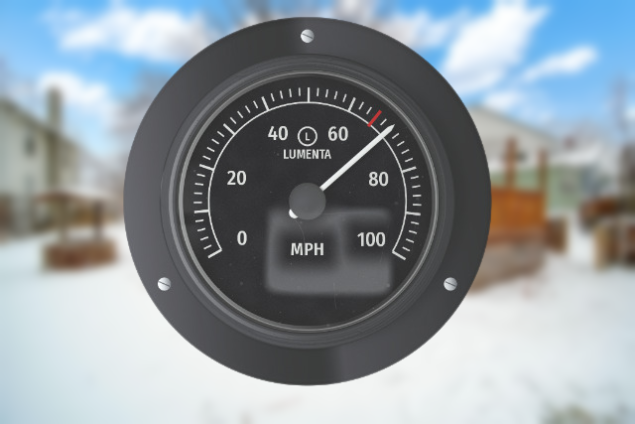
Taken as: mph 70
